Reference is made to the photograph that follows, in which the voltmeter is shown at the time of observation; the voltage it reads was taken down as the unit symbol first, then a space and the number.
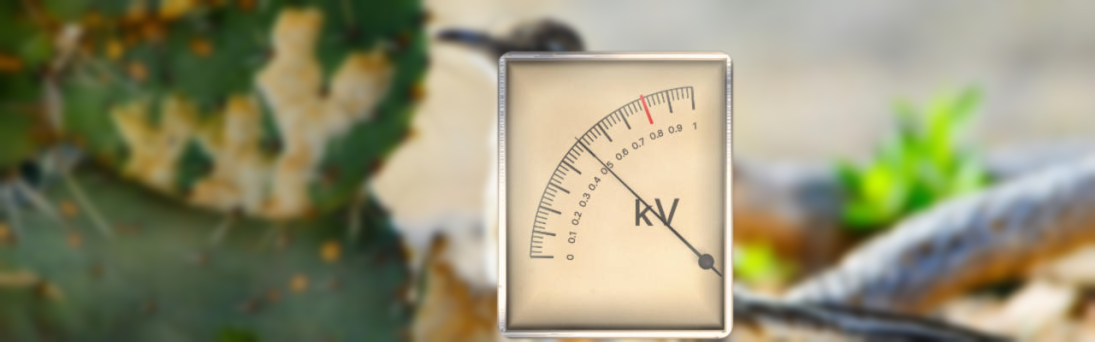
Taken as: kV 0.5
